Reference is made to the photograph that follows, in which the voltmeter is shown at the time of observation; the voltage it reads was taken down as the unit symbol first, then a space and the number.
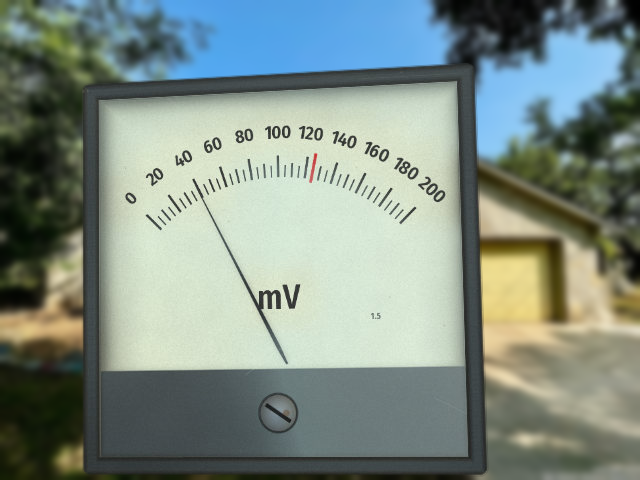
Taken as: mV 40
